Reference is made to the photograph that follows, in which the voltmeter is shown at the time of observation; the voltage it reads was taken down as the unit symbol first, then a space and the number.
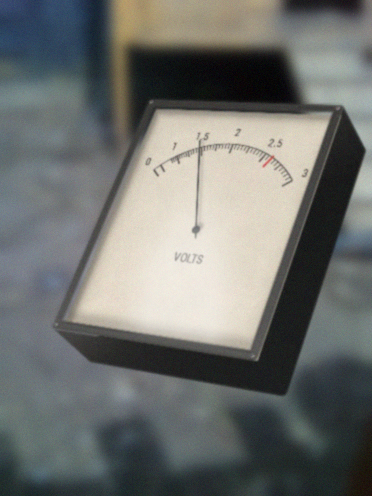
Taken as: V 1.5
